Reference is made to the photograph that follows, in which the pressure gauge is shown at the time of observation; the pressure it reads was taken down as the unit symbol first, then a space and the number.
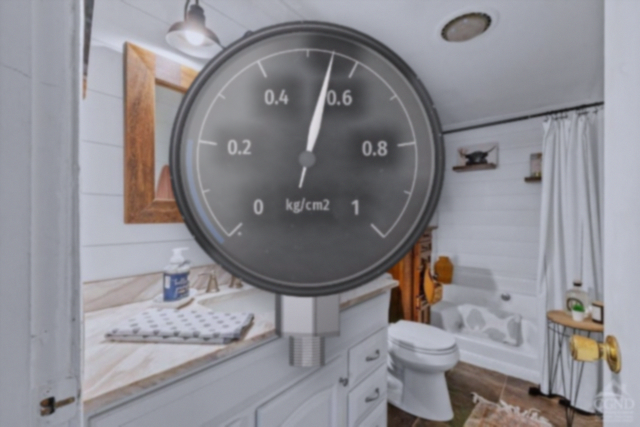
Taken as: kg/cm² 0.55
